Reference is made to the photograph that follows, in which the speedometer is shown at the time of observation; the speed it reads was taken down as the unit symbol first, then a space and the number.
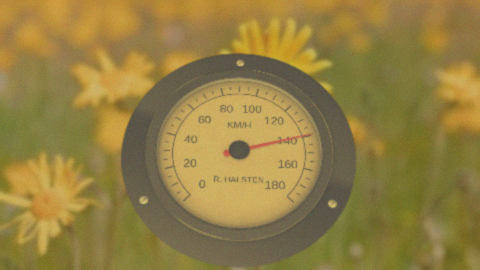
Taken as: km/h 140
